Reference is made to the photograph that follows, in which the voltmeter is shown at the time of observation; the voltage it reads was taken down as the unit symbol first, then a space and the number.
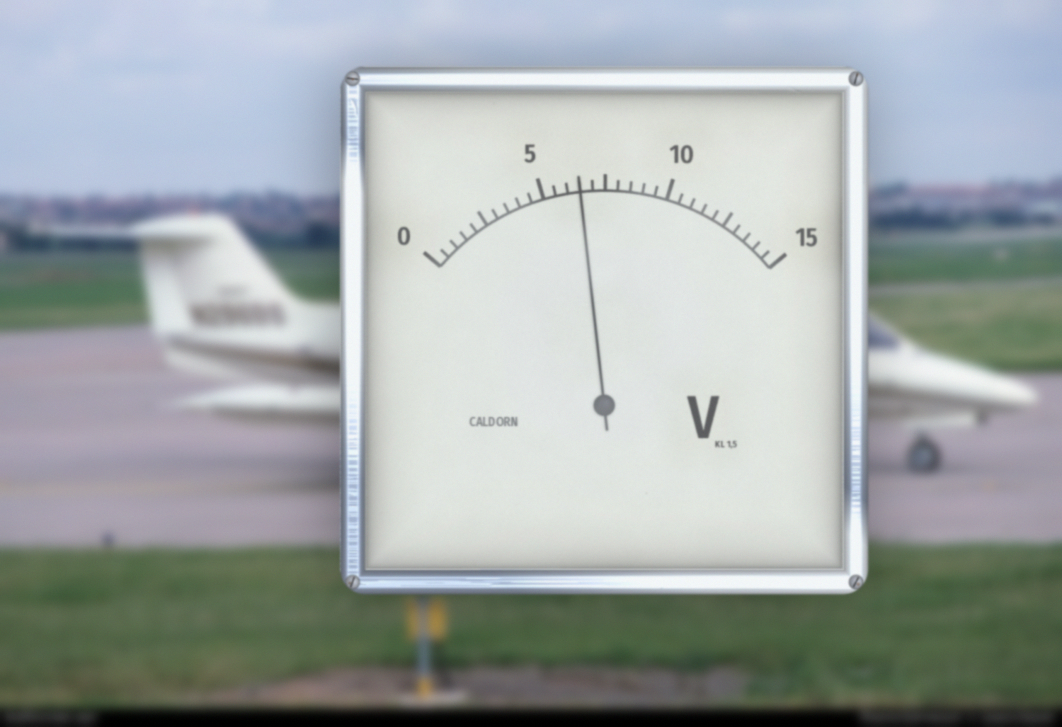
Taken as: V 6.5
